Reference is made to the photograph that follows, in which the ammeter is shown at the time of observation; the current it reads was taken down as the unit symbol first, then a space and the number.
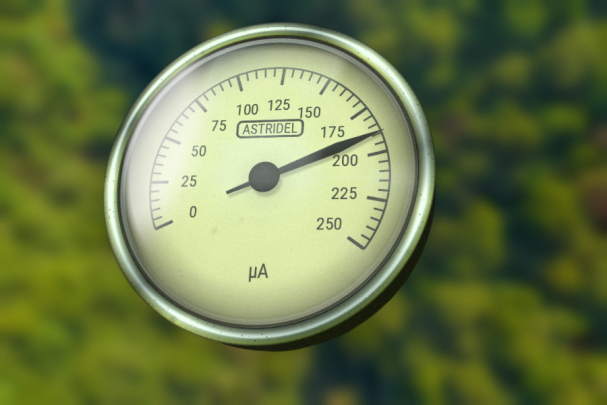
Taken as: µA 190
